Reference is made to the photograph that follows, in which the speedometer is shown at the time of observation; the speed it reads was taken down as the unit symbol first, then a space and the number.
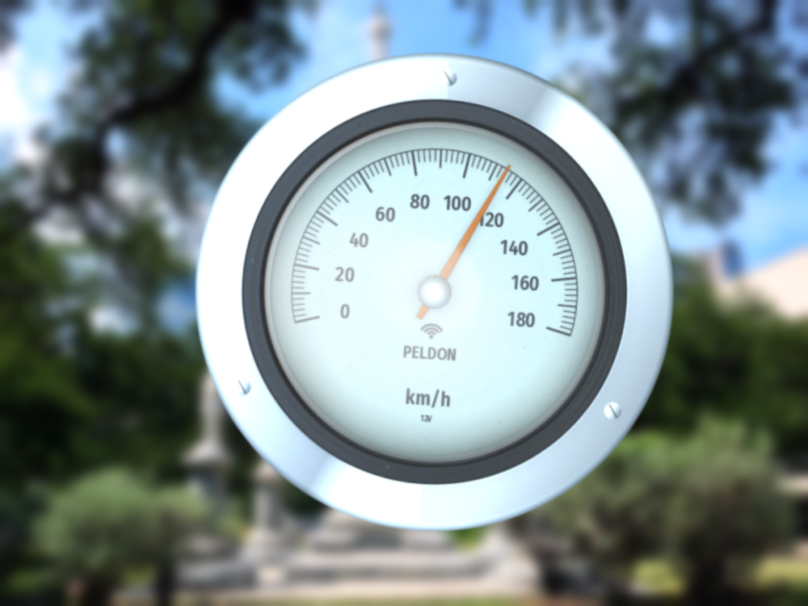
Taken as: km/h 114
